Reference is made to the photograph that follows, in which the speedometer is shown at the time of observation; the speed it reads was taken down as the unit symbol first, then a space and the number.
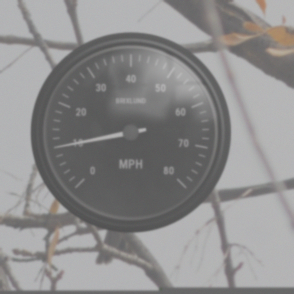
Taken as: mph 10
